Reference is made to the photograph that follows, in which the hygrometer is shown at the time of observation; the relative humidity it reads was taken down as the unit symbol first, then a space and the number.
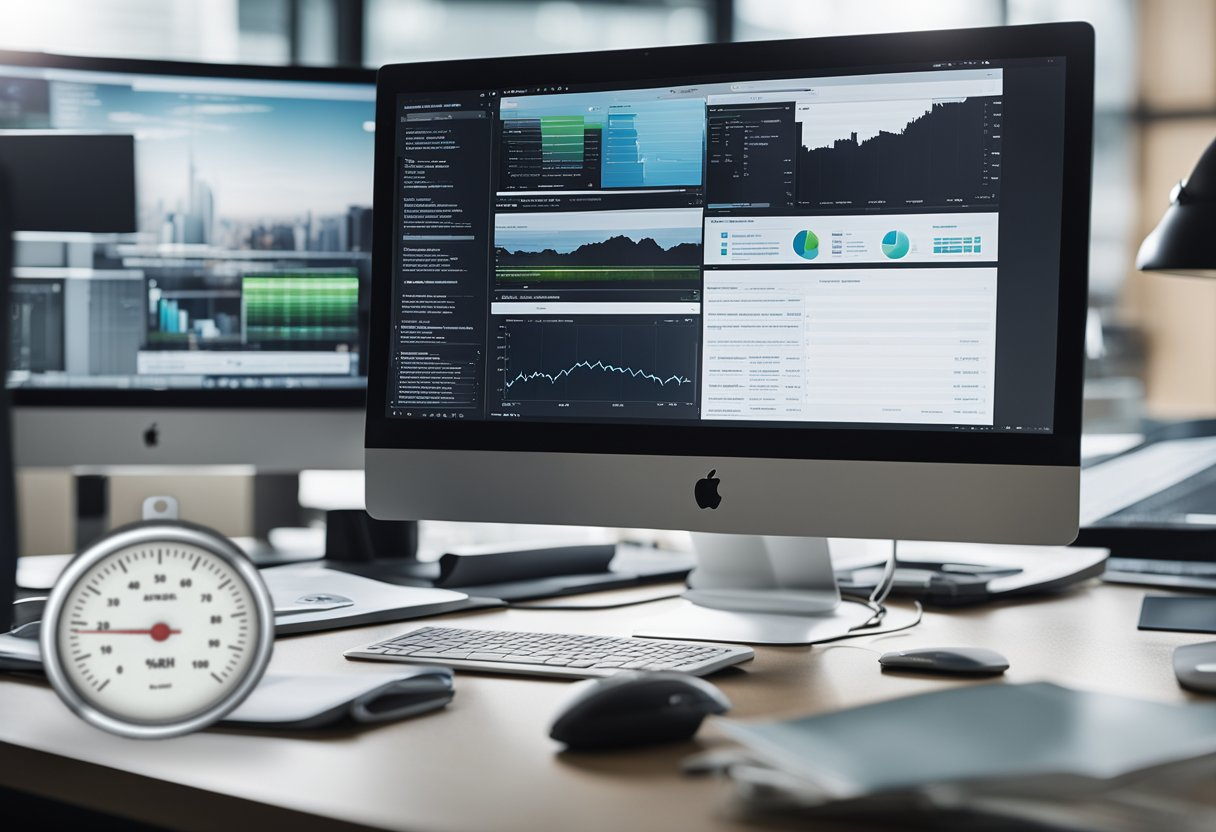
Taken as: % 18
